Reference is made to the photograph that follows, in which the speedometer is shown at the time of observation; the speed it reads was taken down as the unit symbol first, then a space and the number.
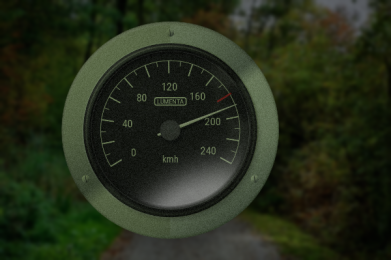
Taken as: km/h 190
